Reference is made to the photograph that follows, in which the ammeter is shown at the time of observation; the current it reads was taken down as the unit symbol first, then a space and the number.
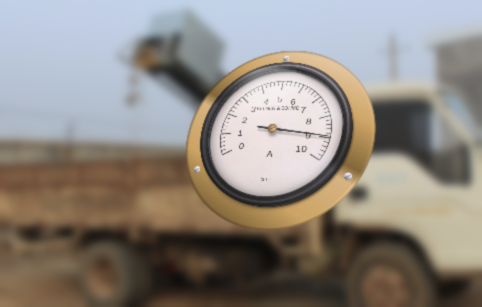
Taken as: A 9
